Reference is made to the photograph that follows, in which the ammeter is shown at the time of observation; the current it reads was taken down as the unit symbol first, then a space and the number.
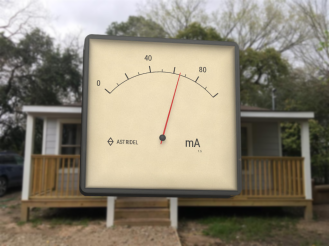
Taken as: mA 65
